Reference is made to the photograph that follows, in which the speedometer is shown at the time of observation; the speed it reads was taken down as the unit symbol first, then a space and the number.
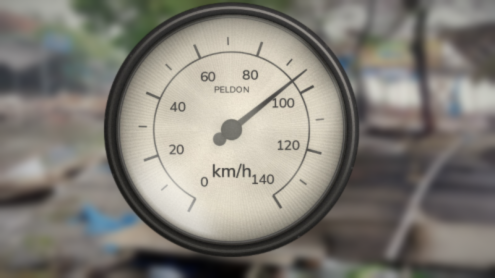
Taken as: km/h 95
